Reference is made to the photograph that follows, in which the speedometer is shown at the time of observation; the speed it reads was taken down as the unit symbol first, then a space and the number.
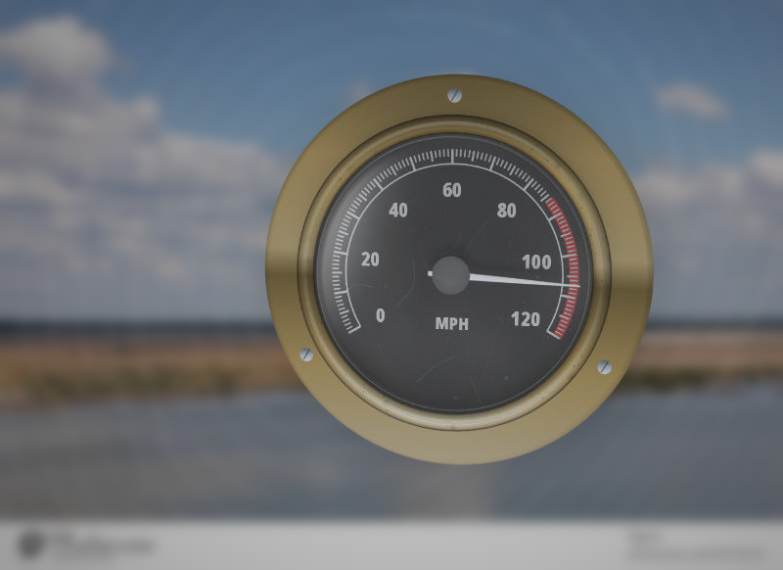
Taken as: mph 107
